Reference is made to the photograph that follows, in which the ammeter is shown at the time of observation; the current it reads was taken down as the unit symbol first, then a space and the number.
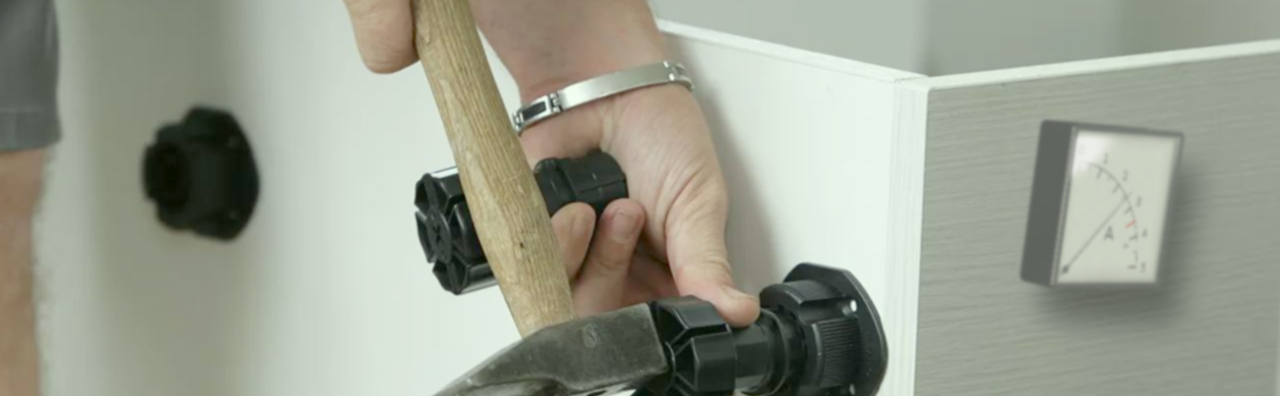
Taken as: A 2.5
